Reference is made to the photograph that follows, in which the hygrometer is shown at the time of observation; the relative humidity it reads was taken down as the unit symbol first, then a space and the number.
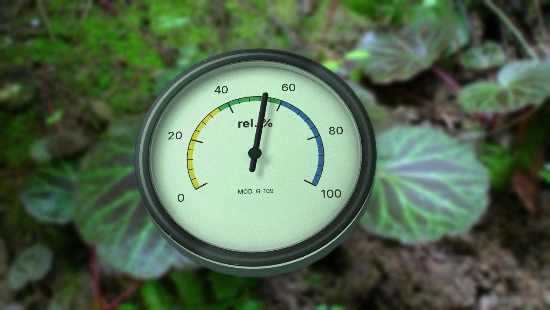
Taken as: % 54
